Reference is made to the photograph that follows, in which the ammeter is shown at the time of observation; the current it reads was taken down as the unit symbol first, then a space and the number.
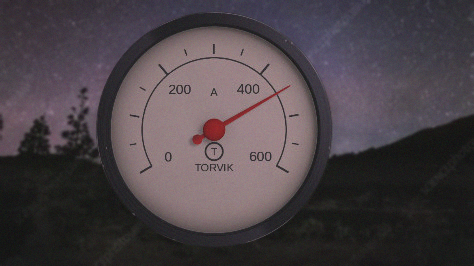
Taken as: A 450
